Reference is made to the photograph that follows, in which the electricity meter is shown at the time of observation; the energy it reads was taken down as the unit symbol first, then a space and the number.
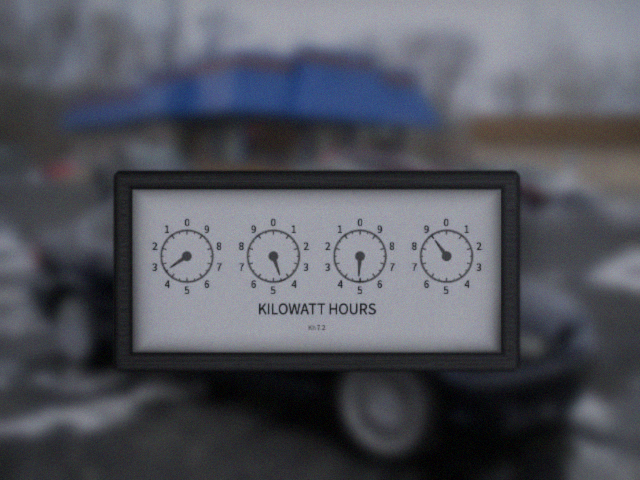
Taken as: kWh 3449
